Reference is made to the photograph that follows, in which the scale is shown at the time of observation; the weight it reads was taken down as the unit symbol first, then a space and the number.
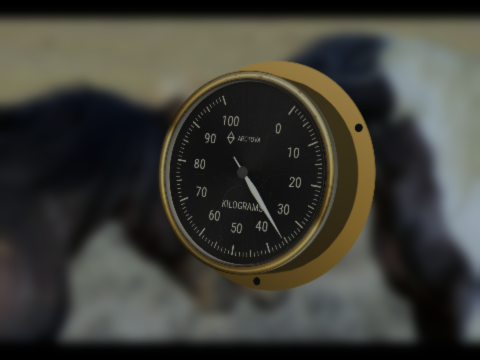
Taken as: kg 35
